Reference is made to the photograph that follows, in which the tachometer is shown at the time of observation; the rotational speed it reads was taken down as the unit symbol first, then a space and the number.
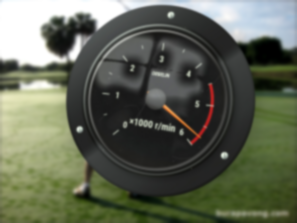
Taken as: rpm 5750
